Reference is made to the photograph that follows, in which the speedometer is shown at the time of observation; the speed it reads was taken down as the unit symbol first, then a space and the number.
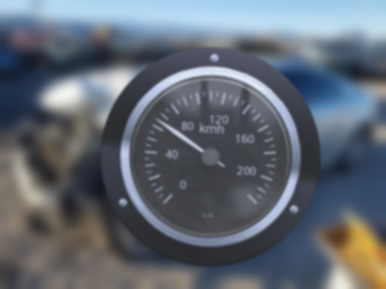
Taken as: km/h 65
